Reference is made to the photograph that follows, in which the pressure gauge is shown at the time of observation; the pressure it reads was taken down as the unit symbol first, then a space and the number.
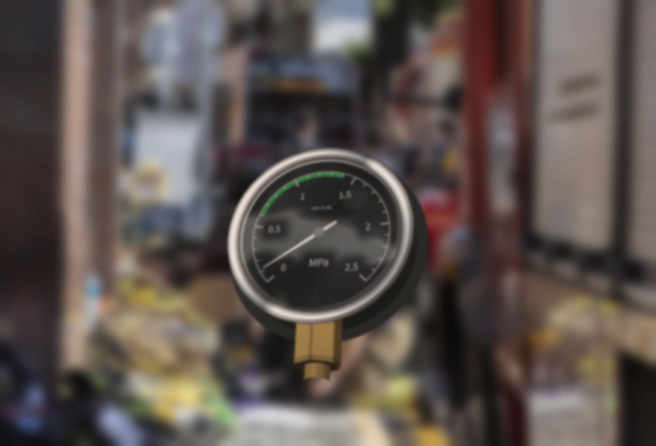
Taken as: MPa 0.1
